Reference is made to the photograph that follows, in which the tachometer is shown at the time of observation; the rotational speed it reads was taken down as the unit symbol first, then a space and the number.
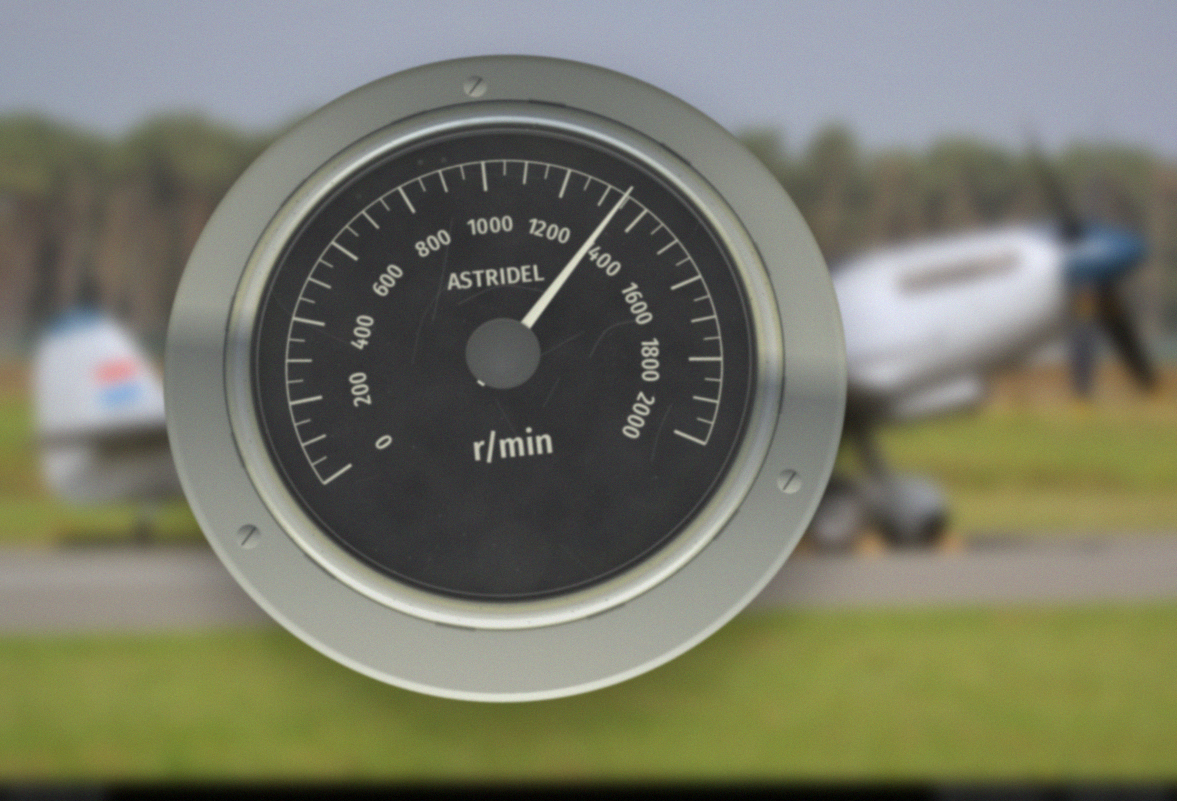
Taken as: rpm 1350
